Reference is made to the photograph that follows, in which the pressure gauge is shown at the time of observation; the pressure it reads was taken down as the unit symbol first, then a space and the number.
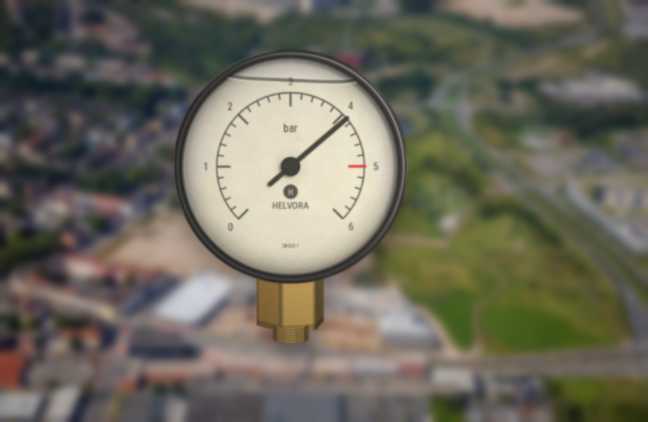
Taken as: bar 4.1
